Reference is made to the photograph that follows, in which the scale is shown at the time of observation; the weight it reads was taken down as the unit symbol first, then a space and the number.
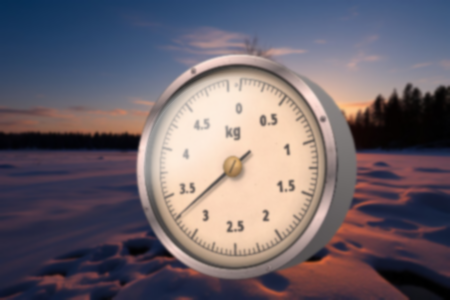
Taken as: kg 3.25
